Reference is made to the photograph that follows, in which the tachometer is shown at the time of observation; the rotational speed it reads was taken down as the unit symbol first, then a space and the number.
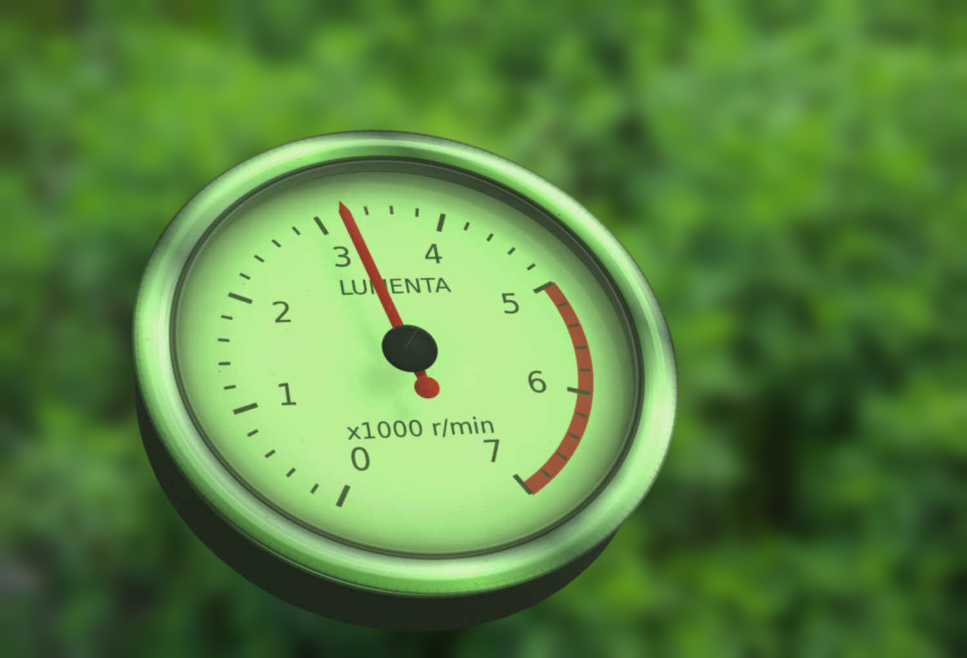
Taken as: rpm 3200
